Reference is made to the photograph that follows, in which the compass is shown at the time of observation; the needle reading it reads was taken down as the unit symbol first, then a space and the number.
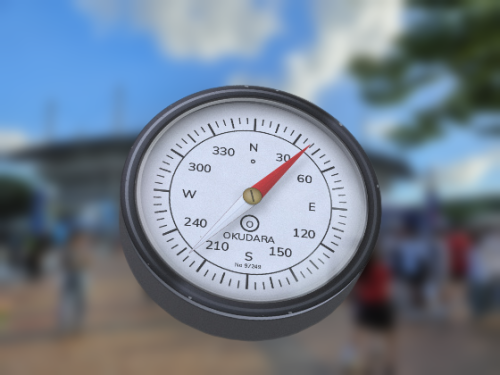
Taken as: ° 40
